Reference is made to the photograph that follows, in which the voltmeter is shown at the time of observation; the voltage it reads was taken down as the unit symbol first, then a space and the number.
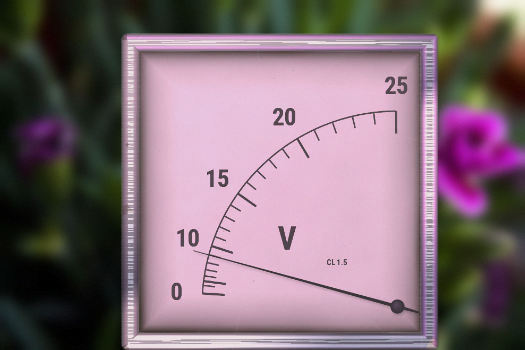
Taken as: V 9
